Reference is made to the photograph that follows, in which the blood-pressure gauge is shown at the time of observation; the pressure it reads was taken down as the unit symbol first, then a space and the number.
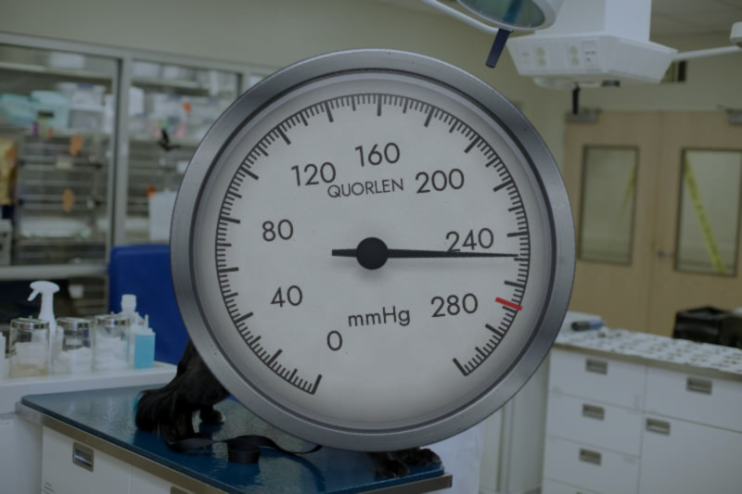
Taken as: mmHg 248
